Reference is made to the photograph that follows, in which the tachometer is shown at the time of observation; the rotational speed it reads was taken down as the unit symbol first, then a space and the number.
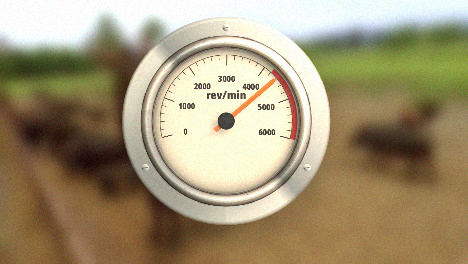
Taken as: rpm 4400
